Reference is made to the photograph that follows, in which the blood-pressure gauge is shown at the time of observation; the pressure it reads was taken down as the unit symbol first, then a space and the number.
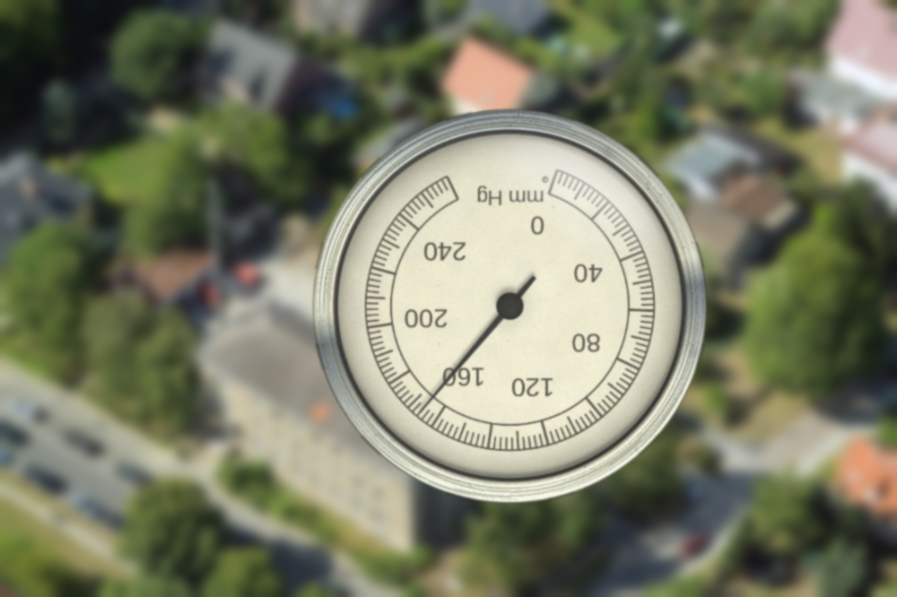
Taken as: mmHg 166
